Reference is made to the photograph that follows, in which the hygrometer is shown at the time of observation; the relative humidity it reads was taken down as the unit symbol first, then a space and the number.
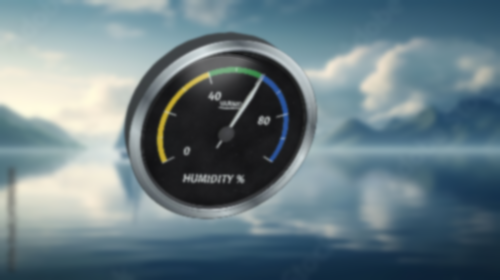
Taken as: % 60
